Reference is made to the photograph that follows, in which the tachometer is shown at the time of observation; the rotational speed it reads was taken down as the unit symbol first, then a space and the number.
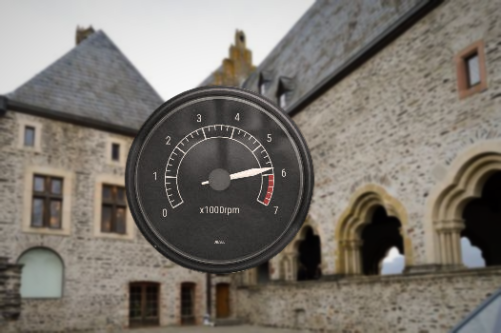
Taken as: rpm 5800
